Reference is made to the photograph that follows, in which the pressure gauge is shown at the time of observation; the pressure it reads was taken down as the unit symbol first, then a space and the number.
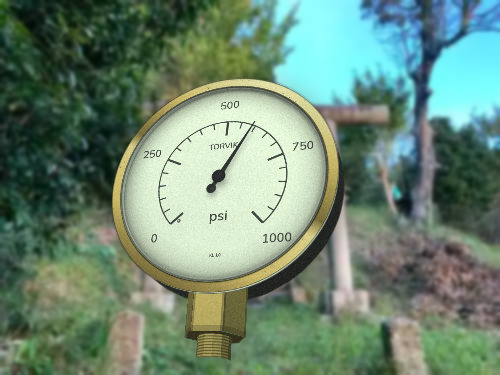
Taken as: psi 600
